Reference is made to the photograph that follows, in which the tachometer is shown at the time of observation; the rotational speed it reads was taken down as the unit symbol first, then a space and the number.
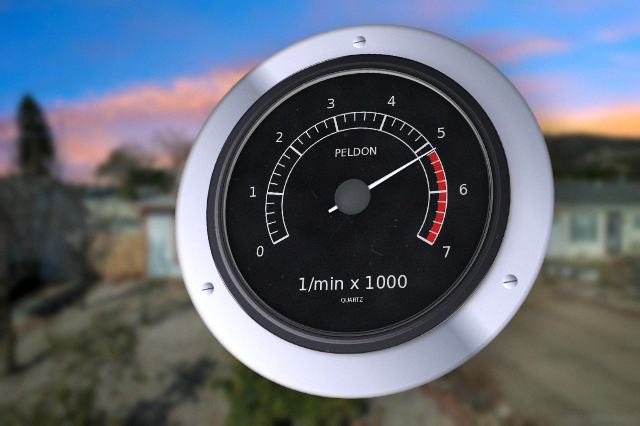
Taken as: rpm 5200
